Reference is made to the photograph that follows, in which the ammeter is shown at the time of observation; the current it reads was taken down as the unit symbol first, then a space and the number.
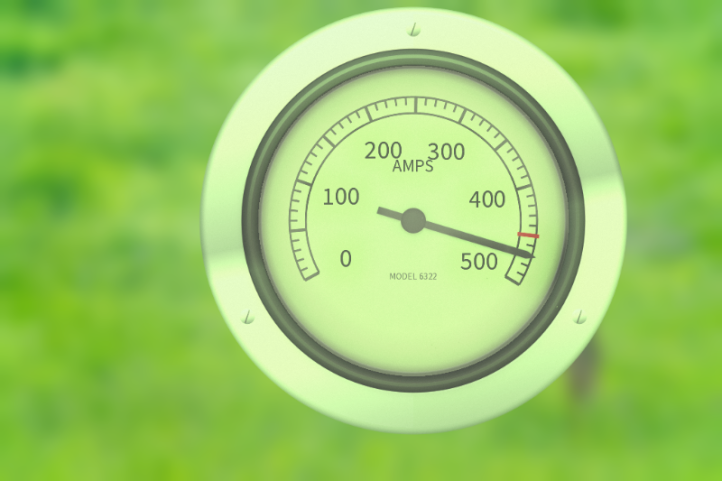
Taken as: A 470
